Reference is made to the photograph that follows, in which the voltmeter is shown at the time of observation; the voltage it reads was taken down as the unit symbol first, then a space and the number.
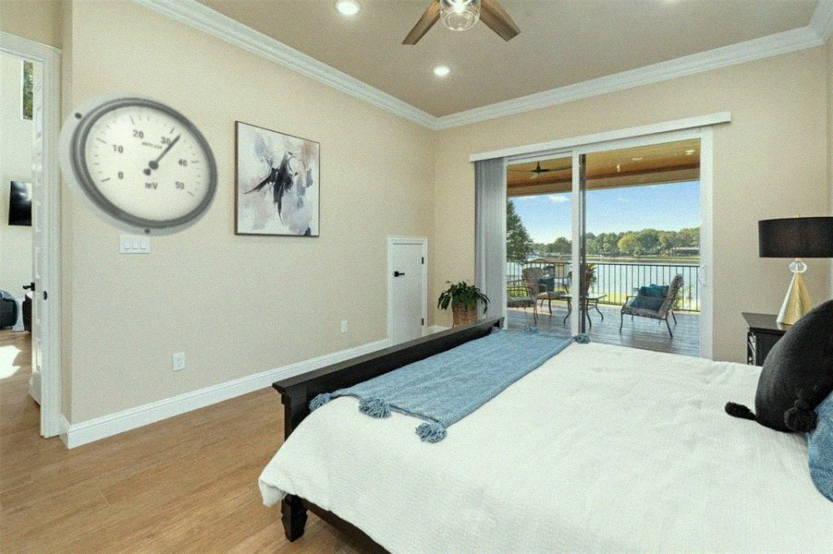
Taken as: mV 32
